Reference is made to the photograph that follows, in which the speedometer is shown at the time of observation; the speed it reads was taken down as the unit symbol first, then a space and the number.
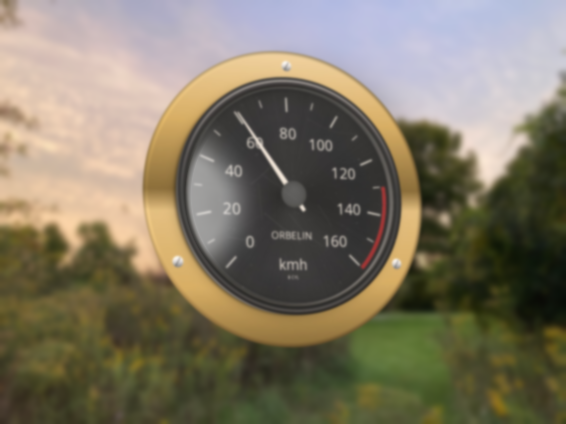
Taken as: km/h 60
